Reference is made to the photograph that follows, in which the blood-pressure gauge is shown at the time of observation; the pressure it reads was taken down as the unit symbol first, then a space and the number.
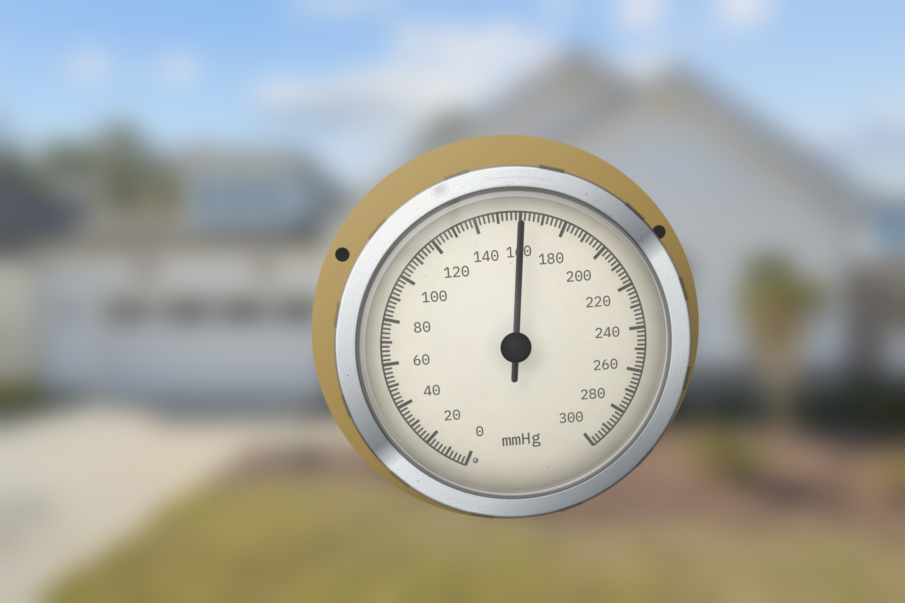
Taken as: mmHg 160
